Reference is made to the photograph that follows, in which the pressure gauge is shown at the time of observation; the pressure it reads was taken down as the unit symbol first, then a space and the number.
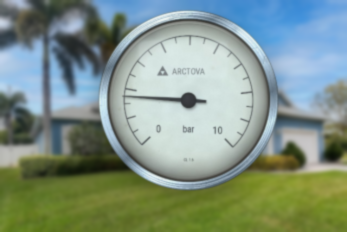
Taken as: bar 1.75
